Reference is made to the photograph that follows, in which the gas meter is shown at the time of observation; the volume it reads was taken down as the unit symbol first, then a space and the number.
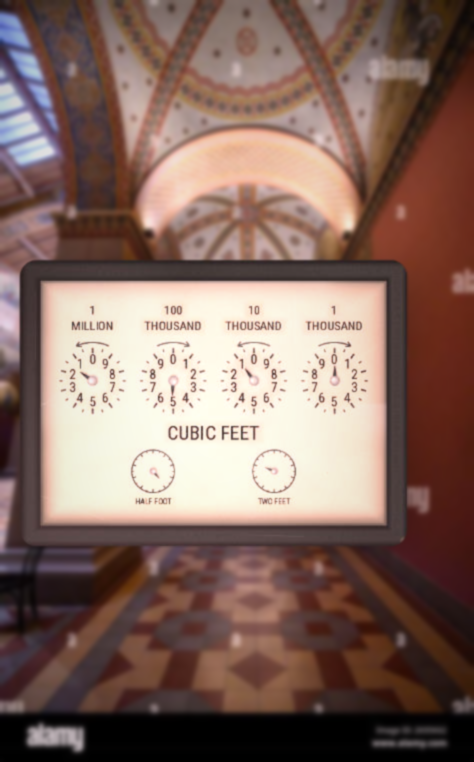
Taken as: ft³ 151000
